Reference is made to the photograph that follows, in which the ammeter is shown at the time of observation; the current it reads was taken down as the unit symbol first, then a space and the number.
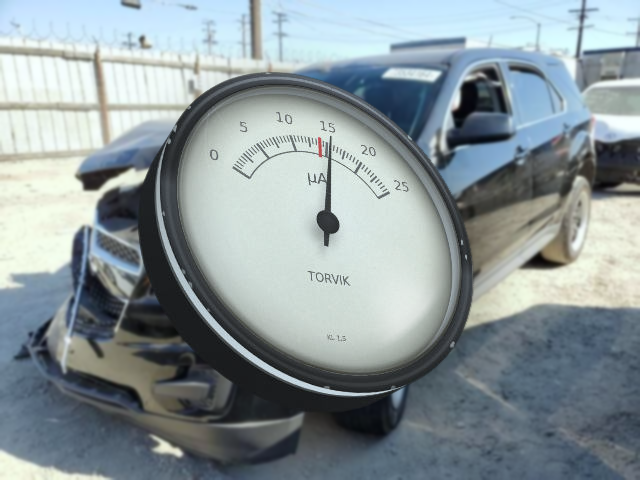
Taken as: µA 15
